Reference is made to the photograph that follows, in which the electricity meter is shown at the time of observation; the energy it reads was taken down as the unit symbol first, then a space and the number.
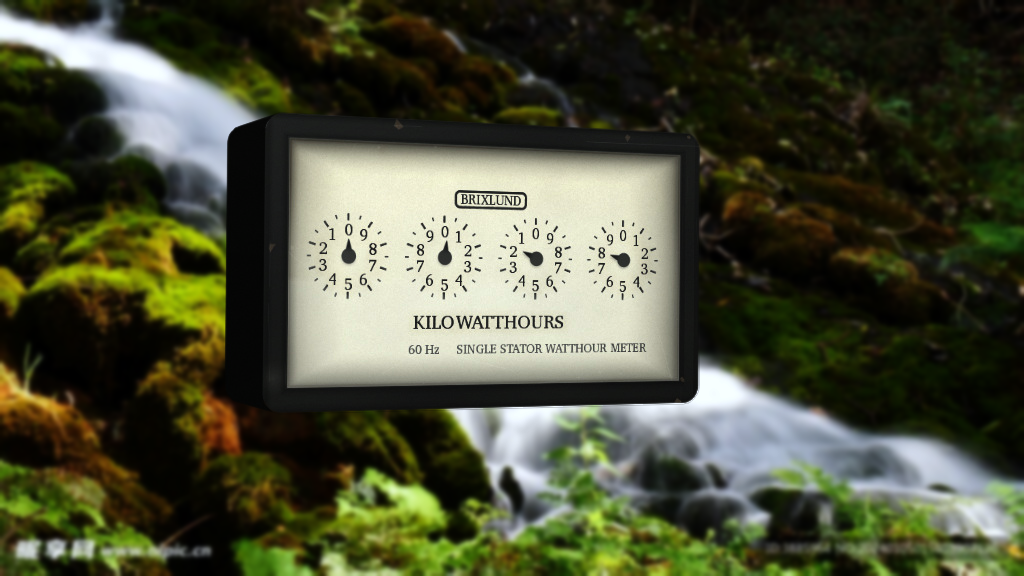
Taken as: kWh 18
